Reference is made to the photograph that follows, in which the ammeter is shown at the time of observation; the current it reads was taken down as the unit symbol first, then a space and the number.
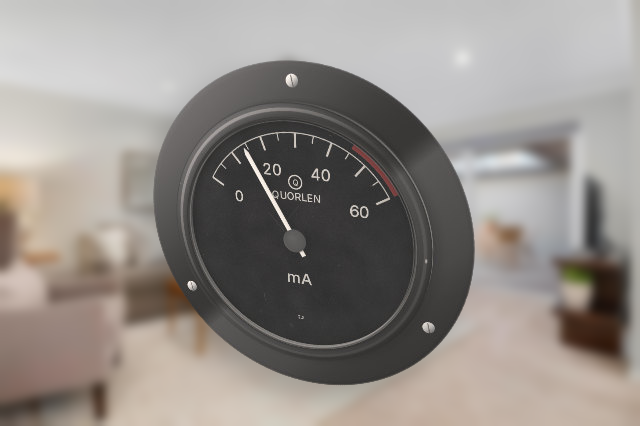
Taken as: mA 15
